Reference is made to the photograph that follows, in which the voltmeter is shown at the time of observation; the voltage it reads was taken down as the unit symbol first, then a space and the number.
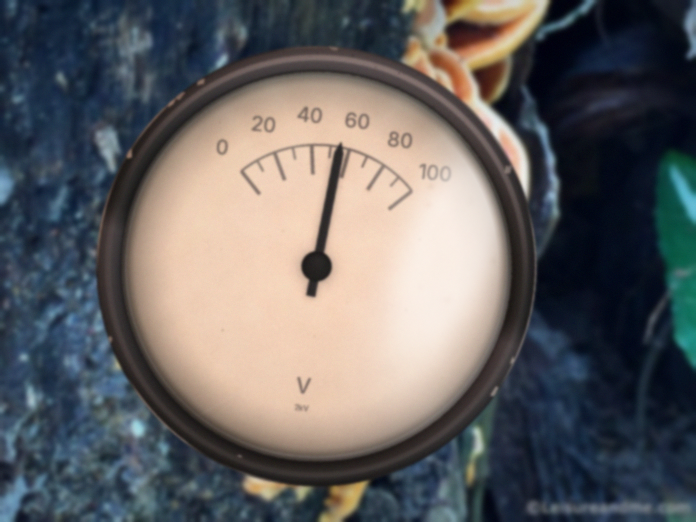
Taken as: V 55
